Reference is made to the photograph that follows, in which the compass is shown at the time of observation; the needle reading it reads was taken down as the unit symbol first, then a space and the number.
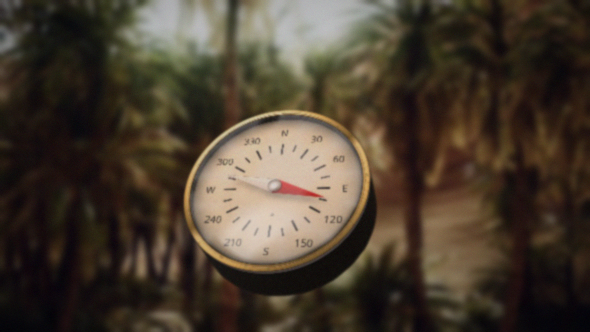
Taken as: ° 105
